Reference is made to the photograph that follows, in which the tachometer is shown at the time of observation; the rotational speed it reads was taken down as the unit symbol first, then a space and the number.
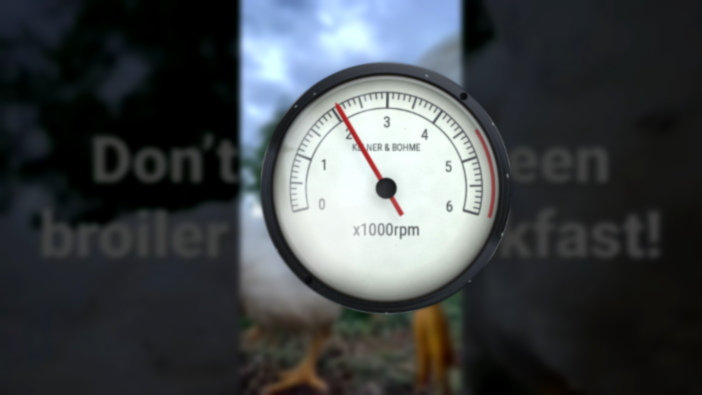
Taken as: rpm 2100
